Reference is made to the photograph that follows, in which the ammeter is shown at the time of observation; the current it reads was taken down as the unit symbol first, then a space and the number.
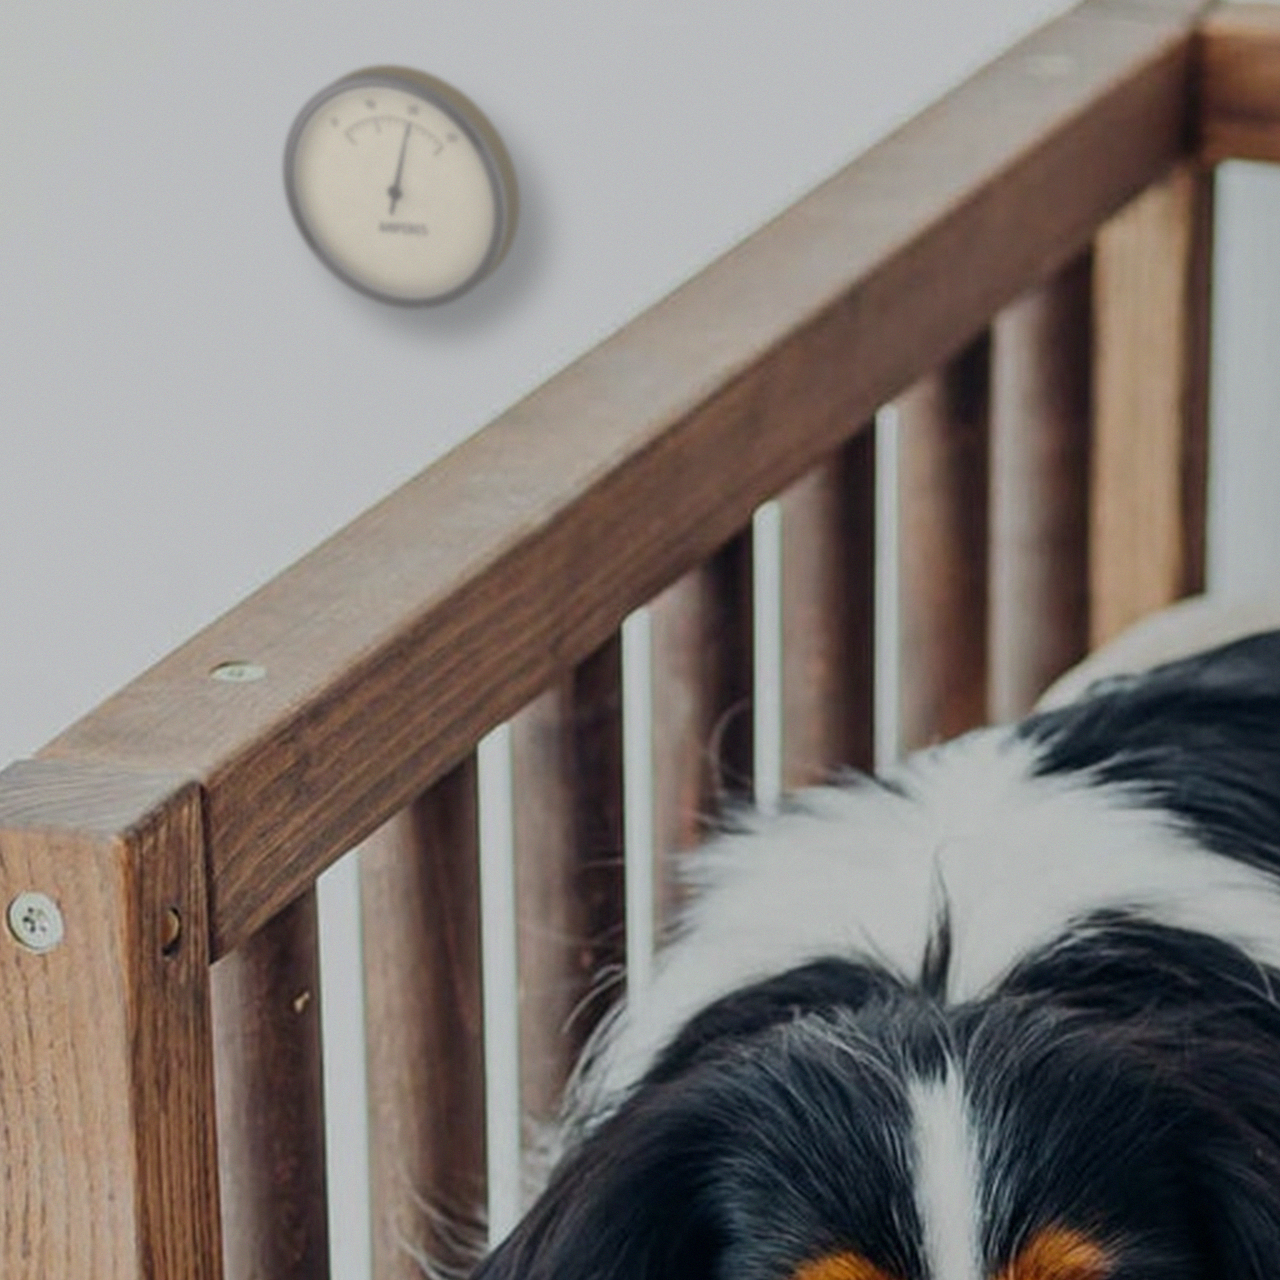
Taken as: A 20
